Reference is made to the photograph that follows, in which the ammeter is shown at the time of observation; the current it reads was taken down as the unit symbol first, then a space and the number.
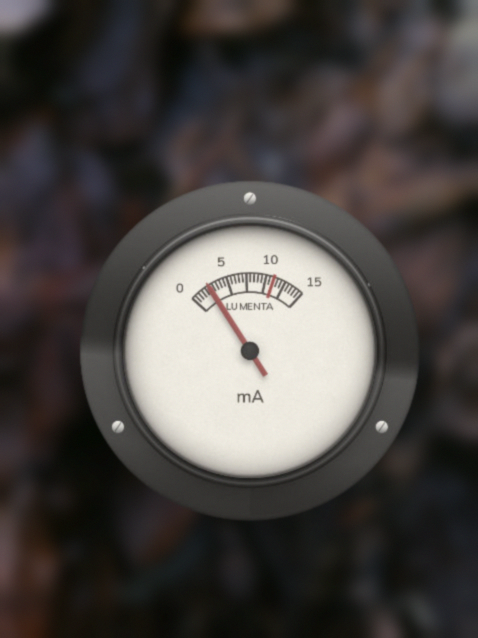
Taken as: mA 2.5
